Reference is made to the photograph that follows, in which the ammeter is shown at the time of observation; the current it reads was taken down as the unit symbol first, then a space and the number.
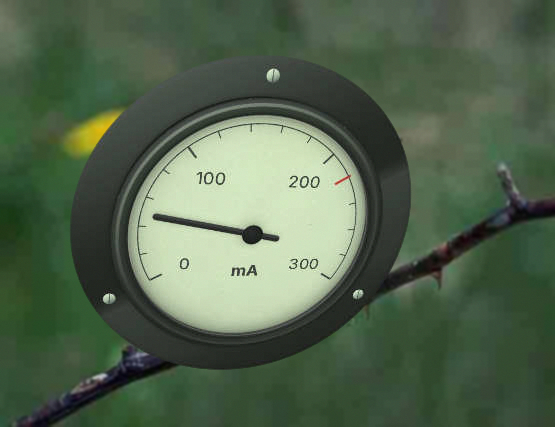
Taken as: mA 50
